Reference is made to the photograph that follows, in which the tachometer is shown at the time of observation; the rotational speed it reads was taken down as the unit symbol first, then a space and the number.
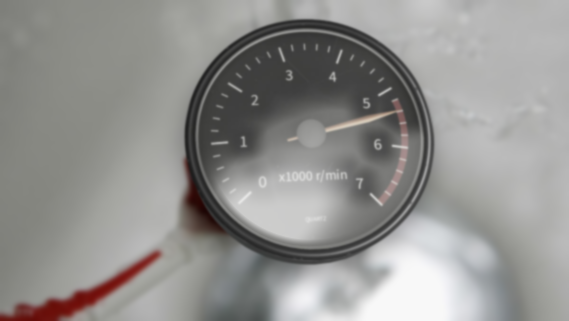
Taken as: rpm 5400
